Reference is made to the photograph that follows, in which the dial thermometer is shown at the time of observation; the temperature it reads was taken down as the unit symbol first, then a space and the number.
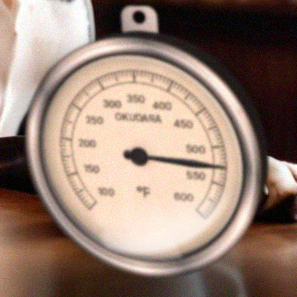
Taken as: °F 525
